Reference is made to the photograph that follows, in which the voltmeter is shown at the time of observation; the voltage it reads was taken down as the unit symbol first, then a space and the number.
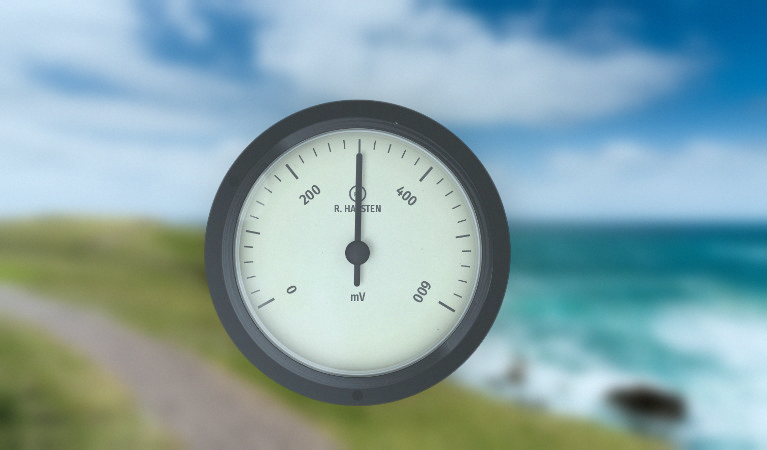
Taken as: mV 300
